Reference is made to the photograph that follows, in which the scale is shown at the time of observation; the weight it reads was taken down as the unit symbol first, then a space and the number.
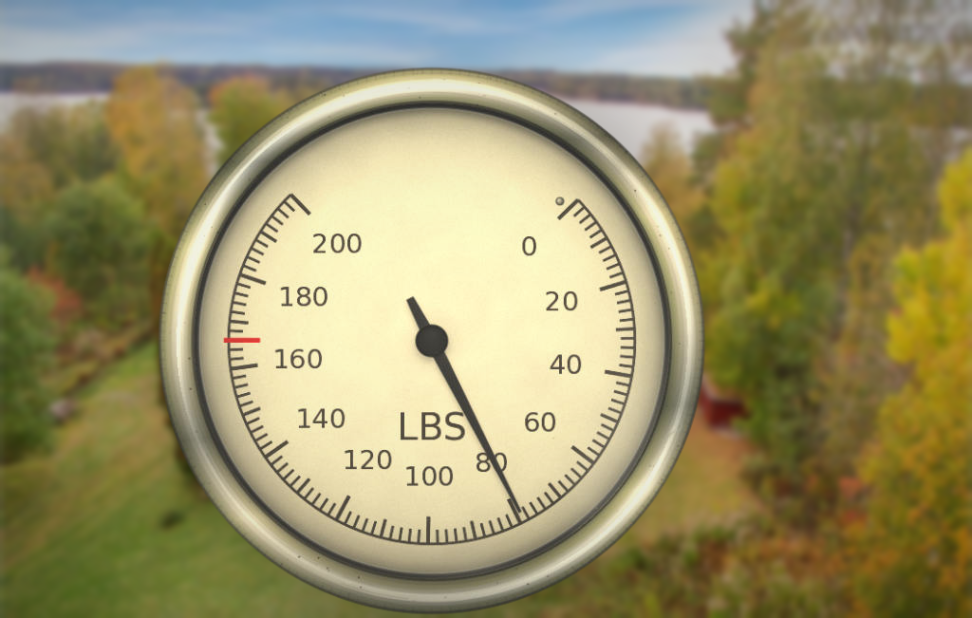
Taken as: lb 79
